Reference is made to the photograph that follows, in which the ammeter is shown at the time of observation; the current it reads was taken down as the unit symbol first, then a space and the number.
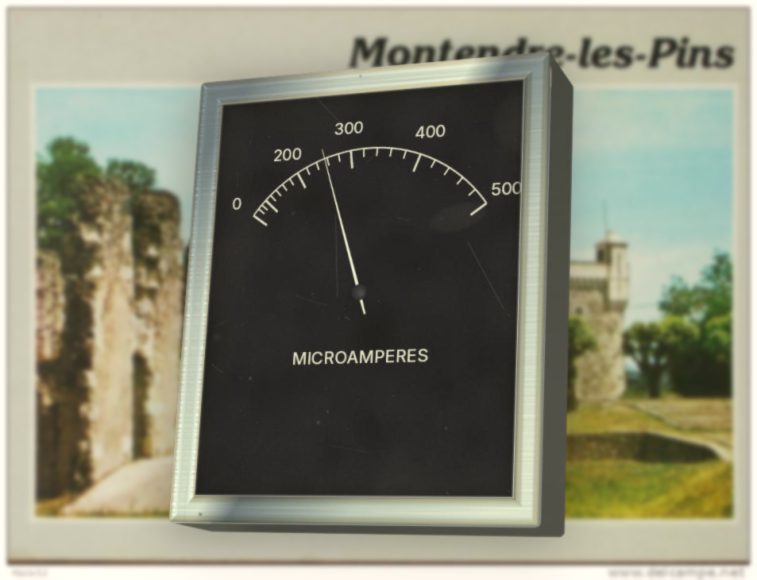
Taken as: µA 260
